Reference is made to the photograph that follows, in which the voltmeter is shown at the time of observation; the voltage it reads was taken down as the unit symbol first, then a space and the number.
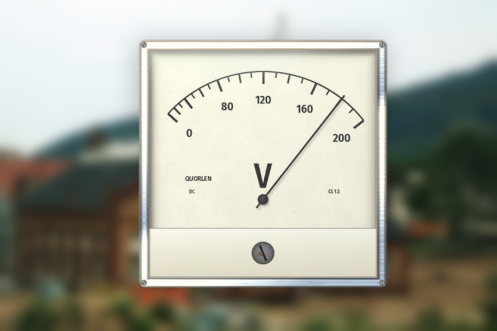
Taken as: V 180
